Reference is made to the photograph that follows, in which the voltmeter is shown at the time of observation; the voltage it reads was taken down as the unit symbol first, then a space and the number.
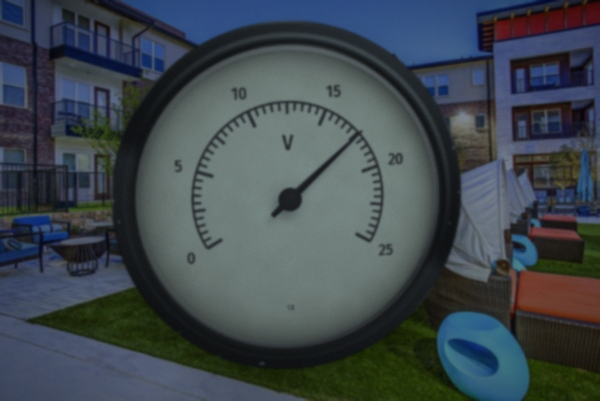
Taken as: V 17.5
